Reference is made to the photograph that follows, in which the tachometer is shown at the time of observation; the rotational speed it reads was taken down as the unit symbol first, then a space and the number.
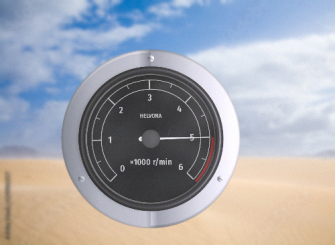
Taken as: rpm 5000
